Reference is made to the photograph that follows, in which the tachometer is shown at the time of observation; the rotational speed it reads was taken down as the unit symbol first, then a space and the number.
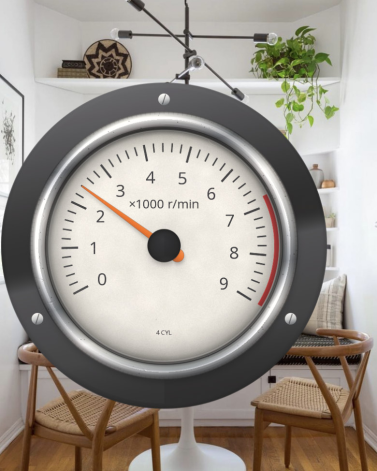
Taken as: rpm 2400
